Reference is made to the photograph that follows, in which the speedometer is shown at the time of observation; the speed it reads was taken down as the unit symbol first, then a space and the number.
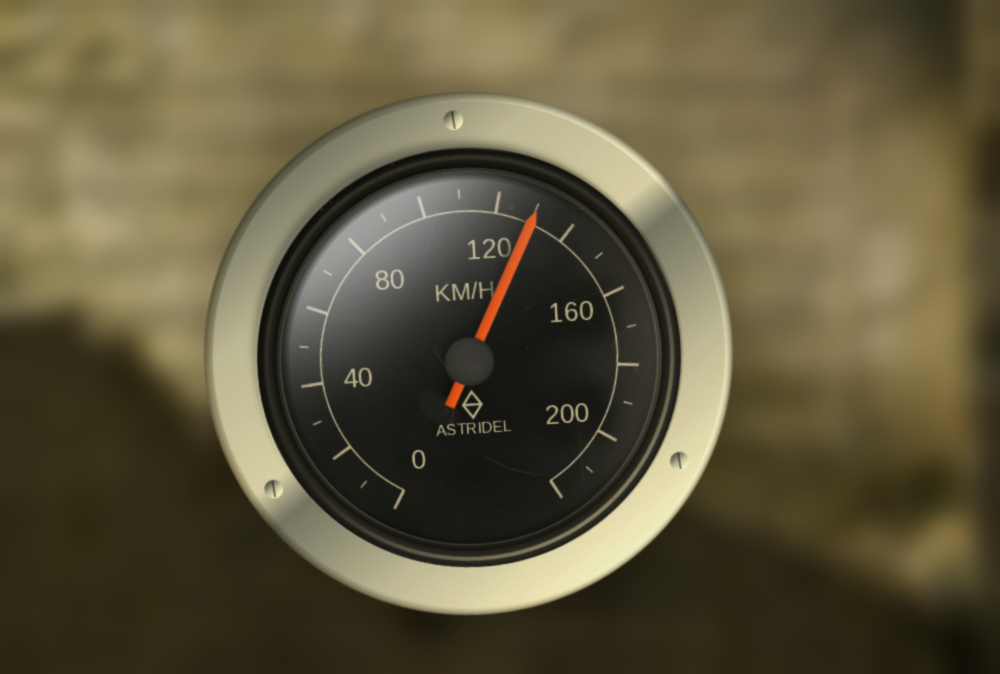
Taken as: km/h 130
